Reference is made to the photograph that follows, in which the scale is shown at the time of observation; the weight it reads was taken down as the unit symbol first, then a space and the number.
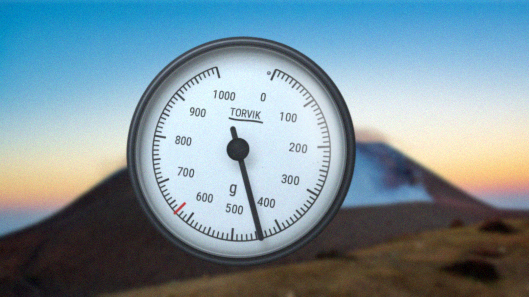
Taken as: g 440
